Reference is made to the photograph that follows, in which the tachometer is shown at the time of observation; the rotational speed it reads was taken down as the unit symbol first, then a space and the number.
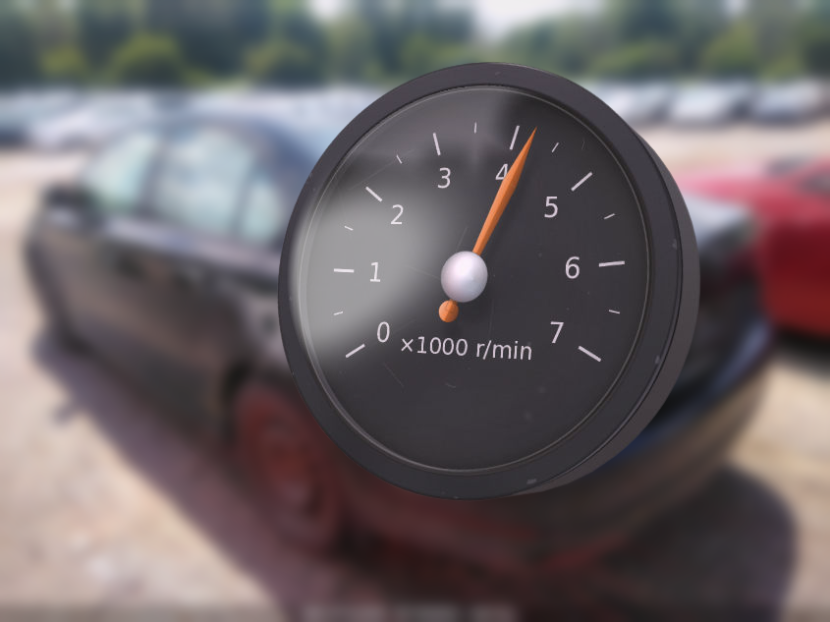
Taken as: rpm 4250
